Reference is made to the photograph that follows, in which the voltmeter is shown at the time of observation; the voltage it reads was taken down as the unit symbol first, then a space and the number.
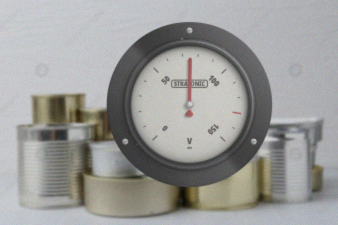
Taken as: V 75
